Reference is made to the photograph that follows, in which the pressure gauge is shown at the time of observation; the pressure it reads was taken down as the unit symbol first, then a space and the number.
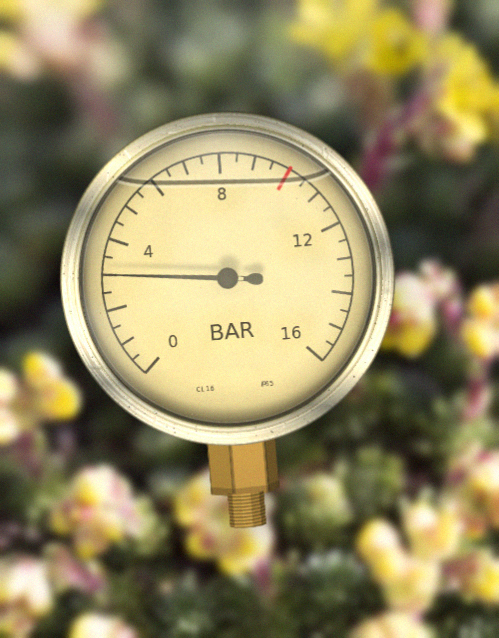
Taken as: bar 3
